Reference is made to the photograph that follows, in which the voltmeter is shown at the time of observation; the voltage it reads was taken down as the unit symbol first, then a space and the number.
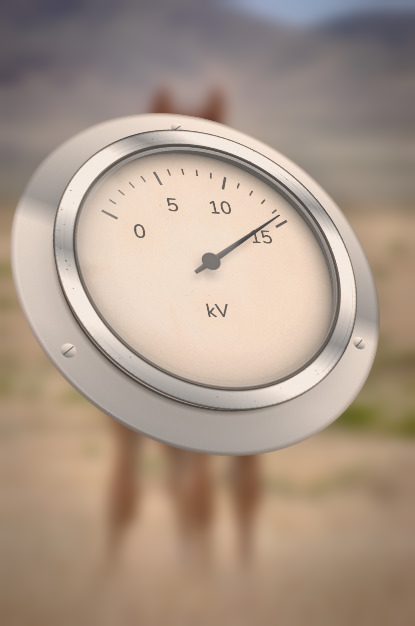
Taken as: kV 14.5
